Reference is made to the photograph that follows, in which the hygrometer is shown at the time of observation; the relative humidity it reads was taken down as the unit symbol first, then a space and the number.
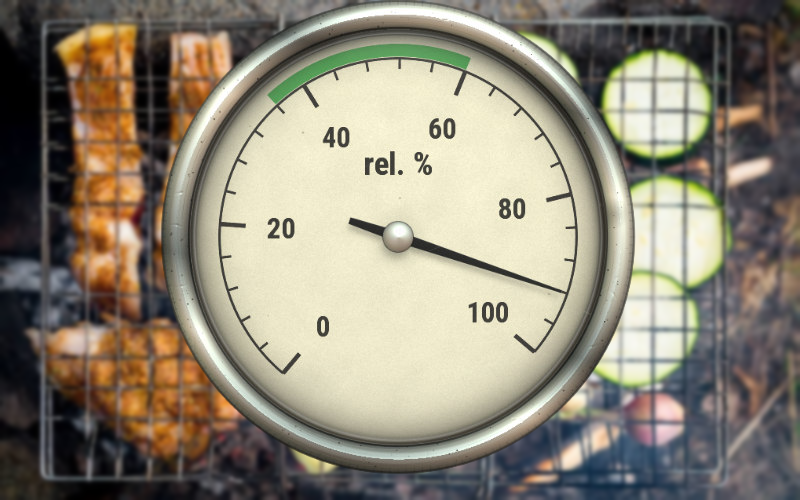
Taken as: % 92
